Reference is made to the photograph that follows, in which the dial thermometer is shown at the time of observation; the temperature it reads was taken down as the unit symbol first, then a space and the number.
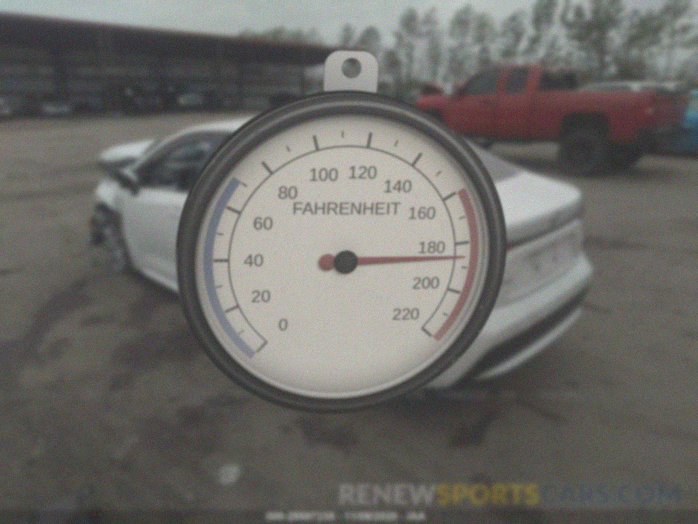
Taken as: °F 185
